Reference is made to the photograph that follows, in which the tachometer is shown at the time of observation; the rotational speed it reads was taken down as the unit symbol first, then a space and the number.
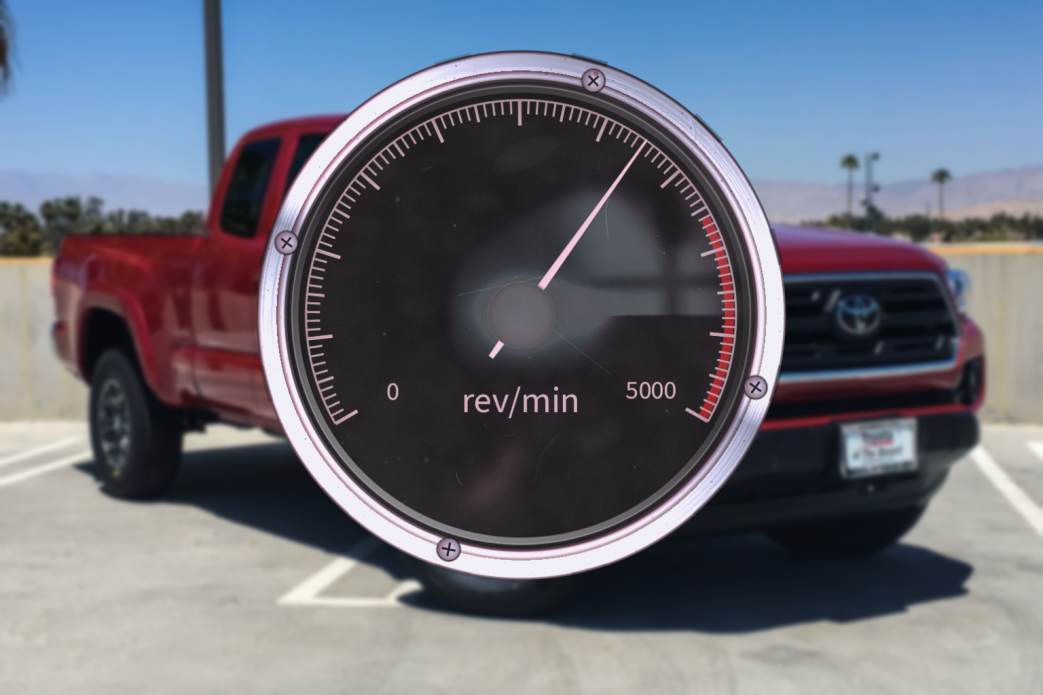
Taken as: rpm 3250
